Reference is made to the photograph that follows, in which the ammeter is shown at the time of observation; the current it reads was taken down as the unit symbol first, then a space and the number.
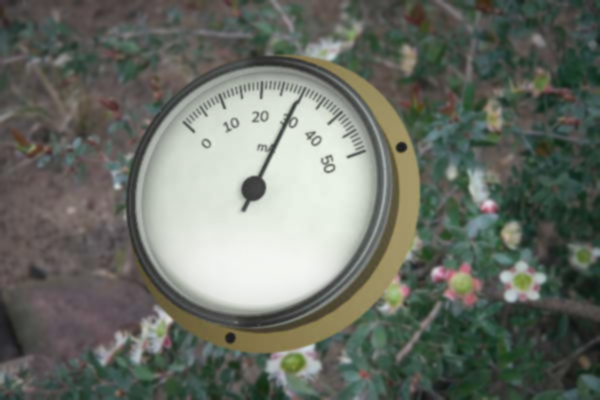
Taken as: mA 30
